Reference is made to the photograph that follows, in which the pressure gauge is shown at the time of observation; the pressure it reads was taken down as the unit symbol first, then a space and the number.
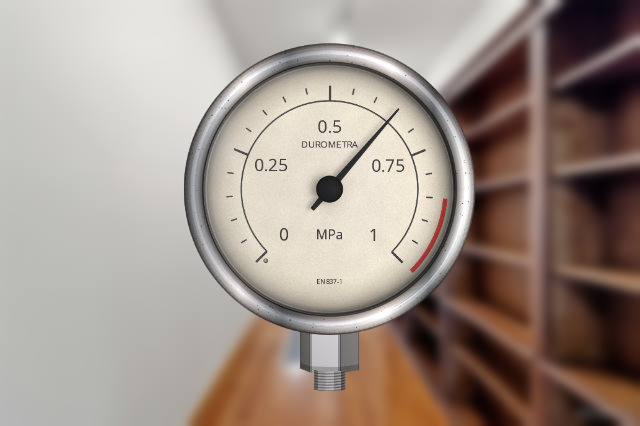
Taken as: MPa 0.65
